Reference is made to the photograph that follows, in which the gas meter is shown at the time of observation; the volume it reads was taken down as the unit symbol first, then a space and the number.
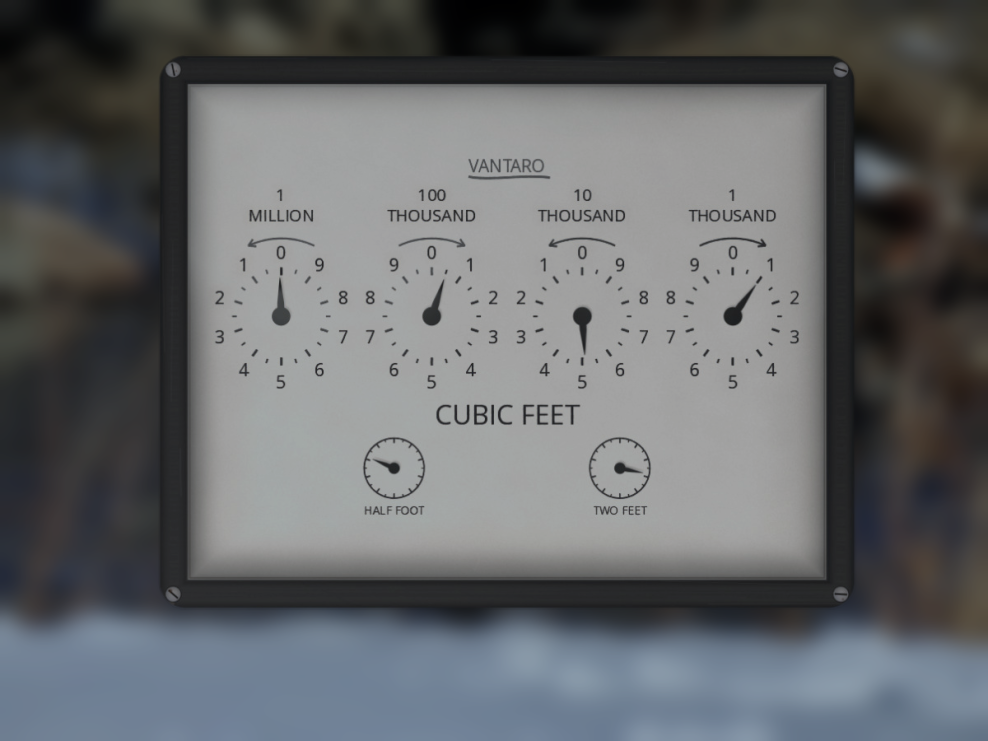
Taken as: ft³ 5100
